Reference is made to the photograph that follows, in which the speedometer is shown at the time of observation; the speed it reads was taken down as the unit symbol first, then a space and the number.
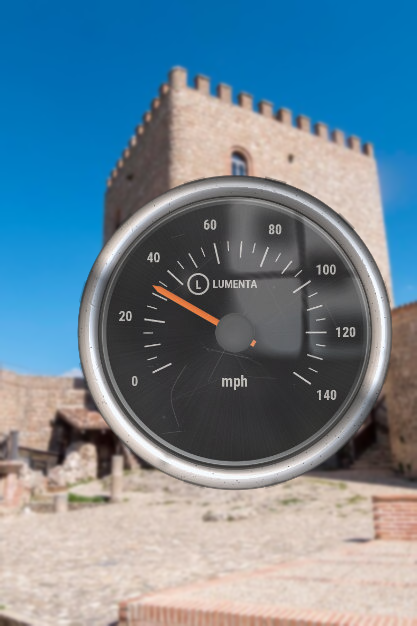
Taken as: mph 32.5
